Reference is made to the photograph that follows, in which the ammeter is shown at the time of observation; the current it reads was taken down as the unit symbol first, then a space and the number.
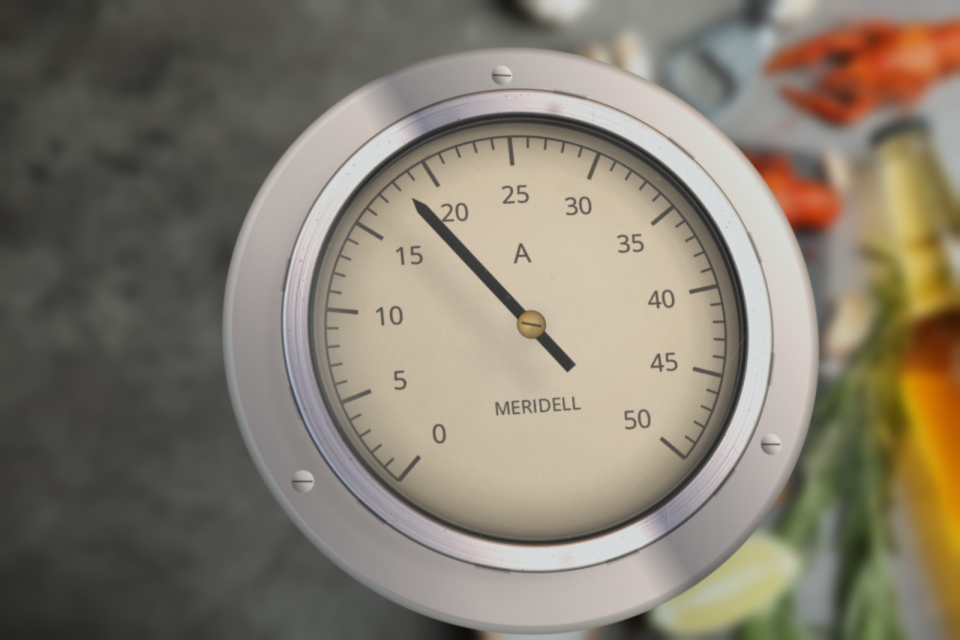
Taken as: A 18
